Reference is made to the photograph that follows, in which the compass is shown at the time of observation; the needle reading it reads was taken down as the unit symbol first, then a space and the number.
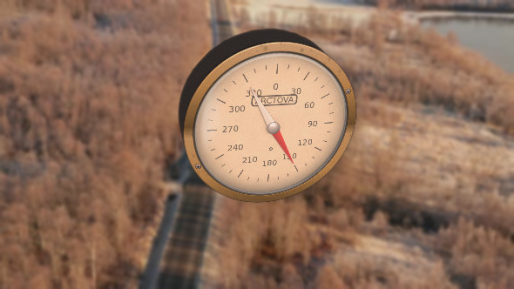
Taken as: ° 150
